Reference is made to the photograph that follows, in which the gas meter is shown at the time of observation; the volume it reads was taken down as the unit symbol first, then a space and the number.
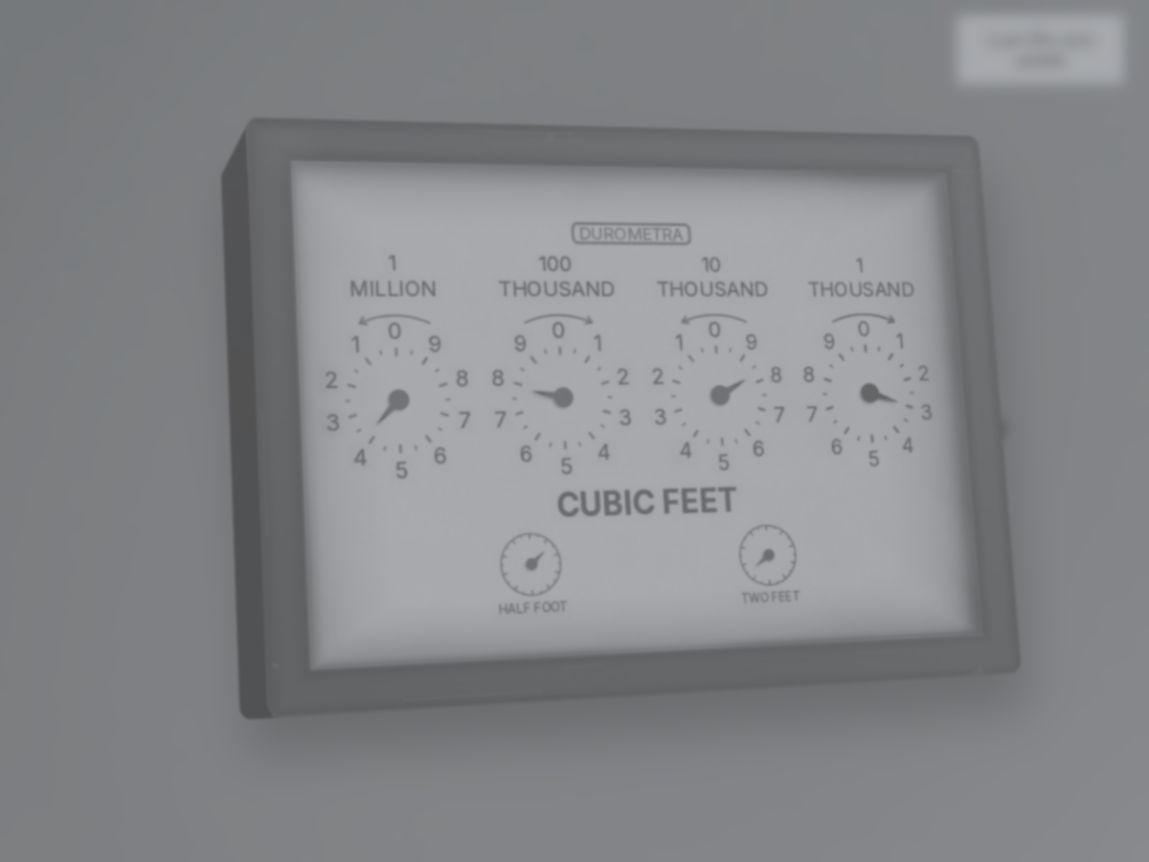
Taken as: ft³ 378300
